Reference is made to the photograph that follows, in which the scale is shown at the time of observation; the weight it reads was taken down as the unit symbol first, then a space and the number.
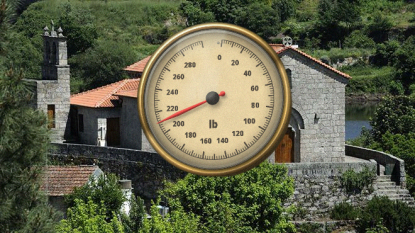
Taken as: lb 210
